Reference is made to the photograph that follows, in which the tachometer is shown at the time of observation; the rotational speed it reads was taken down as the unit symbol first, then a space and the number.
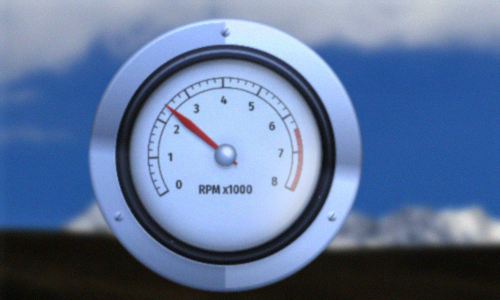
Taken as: rpm 2400
